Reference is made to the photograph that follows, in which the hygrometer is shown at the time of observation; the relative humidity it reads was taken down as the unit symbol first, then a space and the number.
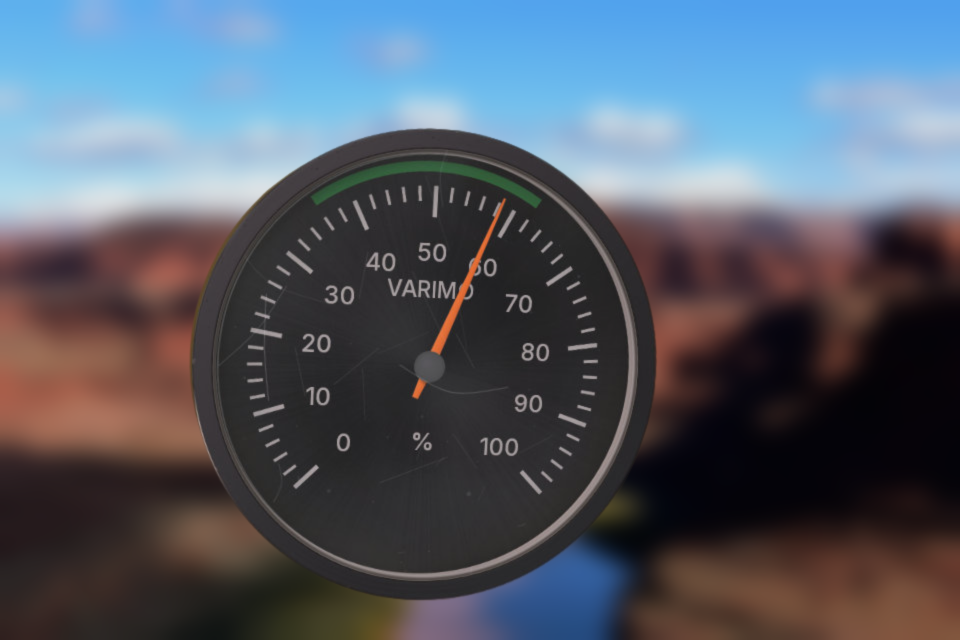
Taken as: % 58
